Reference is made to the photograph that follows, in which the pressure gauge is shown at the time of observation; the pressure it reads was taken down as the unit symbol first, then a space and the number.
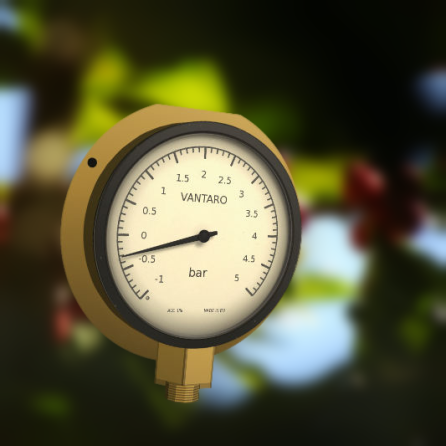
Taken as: bar -0.3
